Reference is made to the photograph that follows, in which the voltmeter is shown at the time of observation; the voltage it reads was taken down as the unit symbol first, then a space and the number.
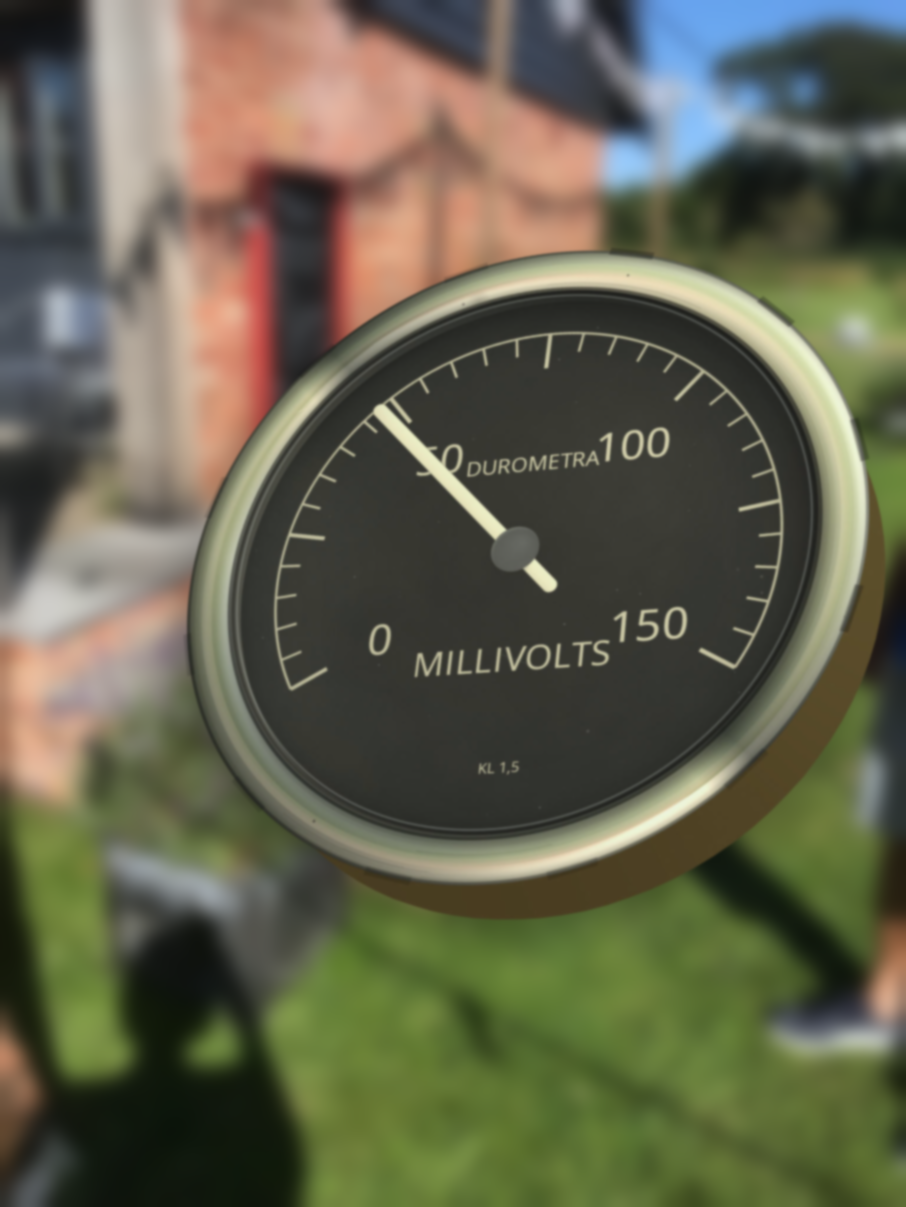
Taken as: mV 47.5
